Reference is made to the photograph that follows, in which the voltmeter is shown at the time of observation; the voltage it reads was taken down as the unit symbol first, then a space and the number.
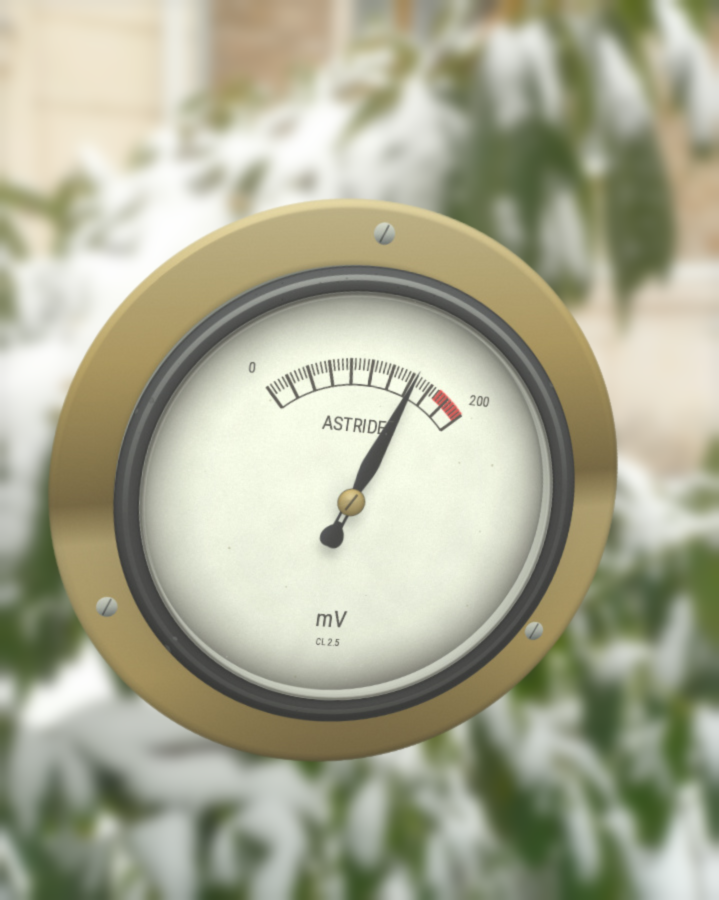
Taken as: mV 140
